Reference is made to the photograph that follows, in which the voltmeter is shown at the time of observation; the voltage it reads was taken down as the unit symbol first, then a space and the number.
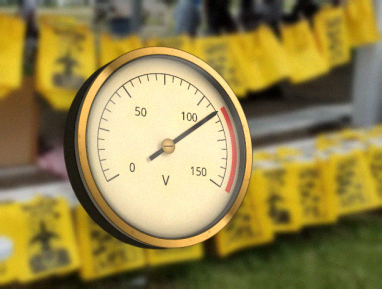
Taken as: V 110
